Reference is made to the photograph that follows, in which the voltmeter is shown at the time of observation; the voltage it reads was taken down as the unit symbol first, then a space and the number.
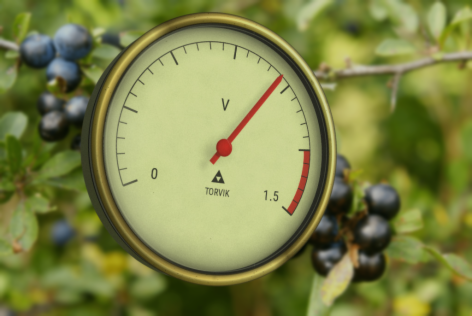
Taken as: V 0.95
